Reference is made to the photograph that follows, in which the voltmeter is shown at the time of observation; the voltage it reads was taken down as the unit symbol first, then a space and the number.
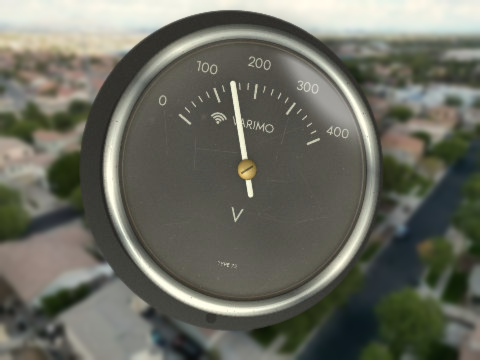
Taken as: V 140
